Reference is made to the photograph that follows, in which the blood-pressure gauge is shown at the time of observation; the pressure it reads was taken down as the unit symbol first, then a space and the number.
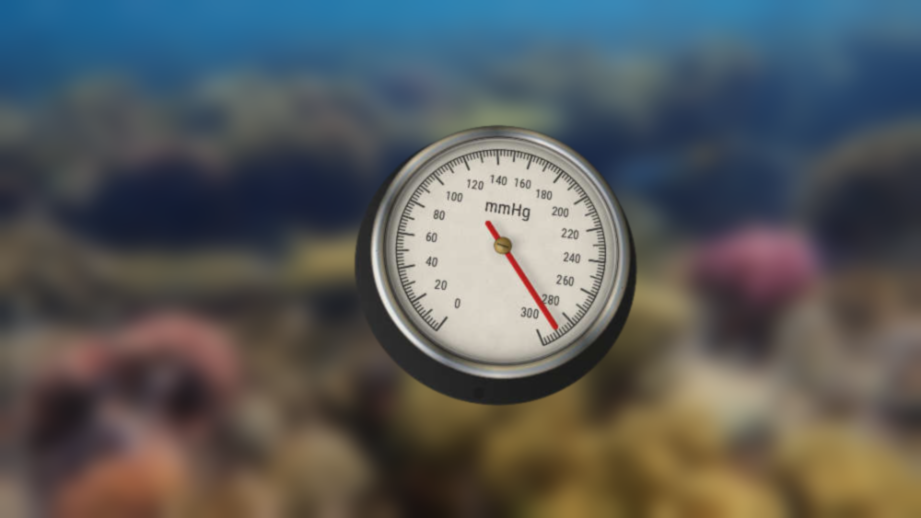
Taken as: mmHg 290
